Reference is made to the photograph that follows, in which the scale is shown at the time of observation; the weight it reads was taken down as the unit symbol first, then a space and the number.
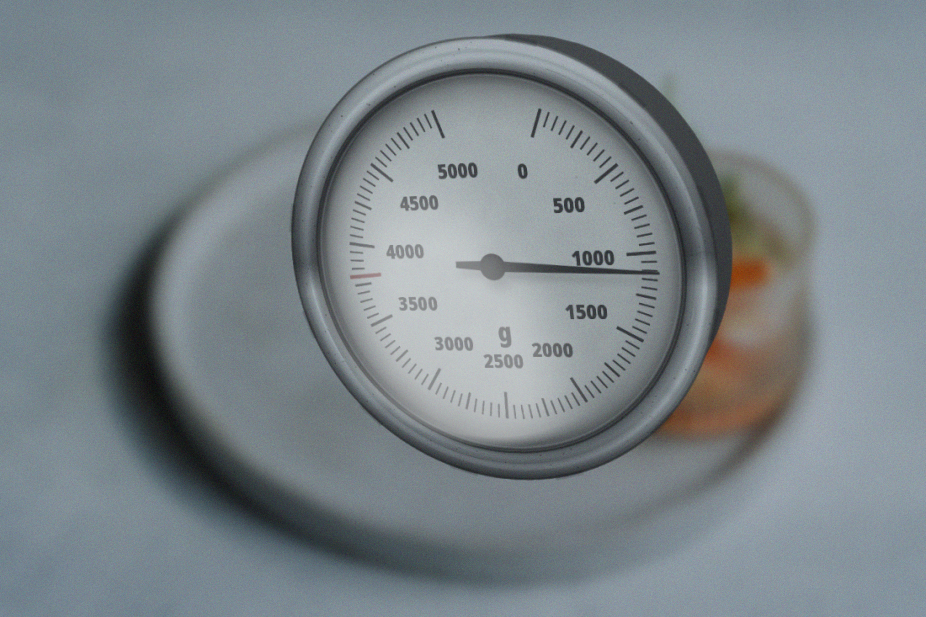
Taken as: g 1100
